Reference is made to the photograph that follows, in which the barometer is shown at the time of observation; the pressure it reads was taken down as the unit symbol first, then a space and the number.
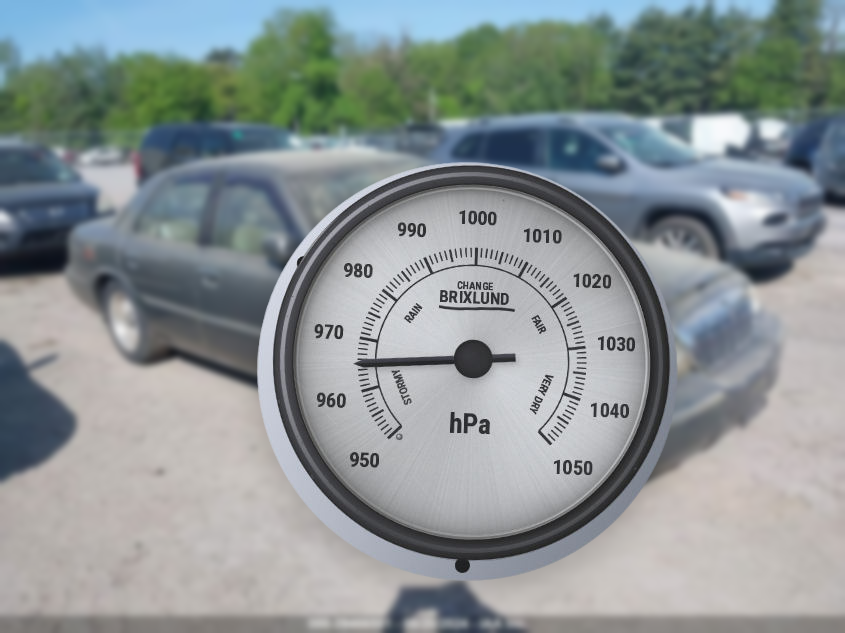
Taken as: hPa 965
